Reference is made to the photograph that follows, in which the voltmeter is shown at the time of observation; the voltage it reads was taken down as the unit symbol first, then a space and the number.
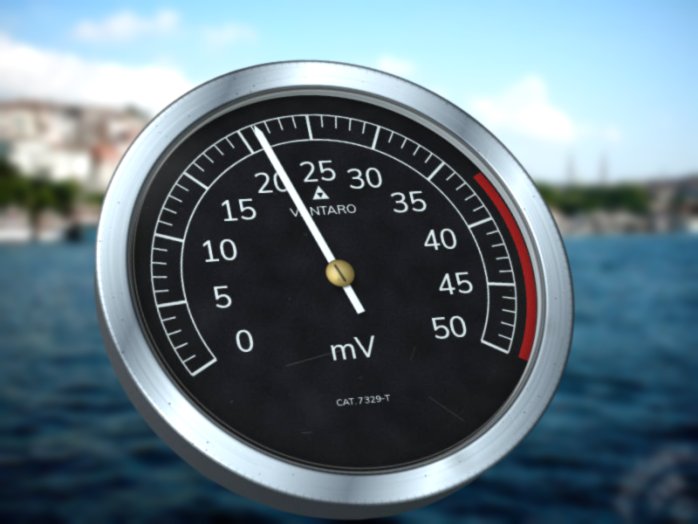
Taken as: mV 21
